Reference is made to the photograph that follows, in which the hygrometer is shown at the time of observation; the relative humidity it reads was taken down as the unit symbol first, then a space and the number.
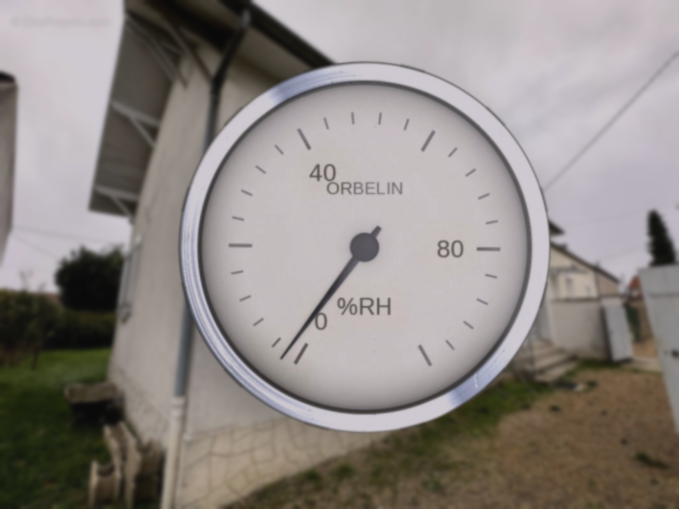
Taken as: % 2
